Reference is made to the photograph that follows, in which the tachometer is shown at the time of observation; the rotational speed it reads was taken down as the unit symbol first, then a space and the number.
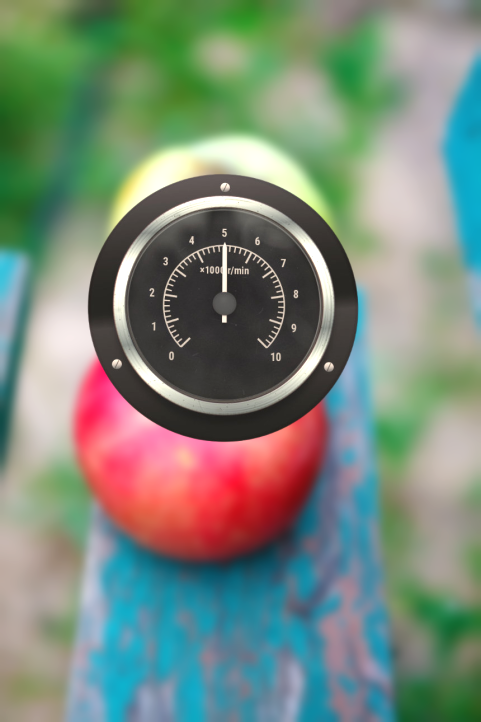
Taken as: rpm 5000
